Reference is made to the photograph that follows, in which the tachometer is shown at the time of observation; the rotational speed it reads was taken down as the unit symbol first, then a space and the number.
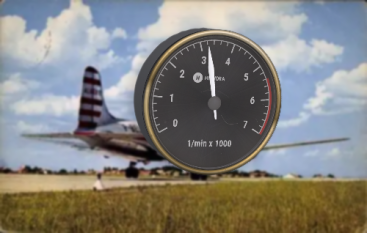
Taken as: rpm 3200
